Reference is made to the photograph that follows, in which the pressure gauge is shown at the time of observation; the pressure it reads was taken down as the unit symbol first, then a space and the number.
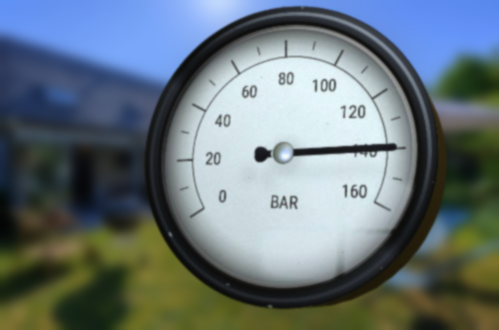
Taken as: bar 140
